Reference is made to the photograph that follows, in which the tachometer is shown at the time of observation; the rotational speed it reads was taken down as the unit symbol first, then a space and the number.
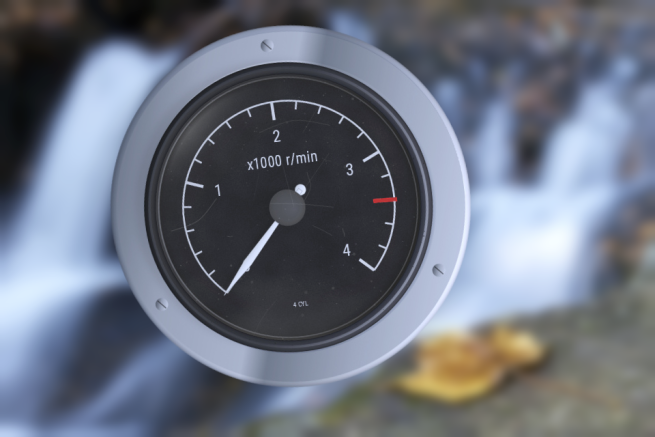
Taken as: rpm 0
